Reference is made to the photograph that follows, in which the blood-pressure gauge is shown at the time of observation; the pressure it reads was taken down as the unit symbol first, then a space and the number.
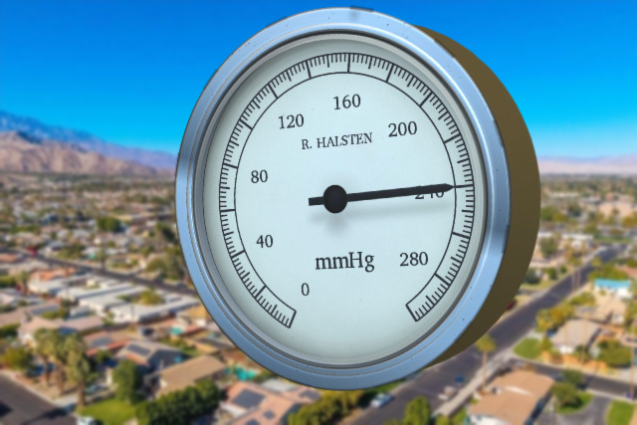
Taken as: mmHg 240
